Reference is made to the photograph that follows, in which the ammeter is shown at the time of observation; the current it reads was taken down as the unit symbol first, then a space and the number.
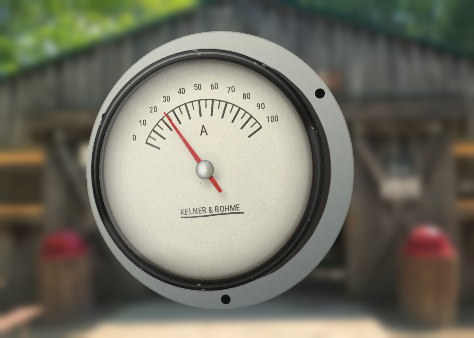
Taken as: A 25
